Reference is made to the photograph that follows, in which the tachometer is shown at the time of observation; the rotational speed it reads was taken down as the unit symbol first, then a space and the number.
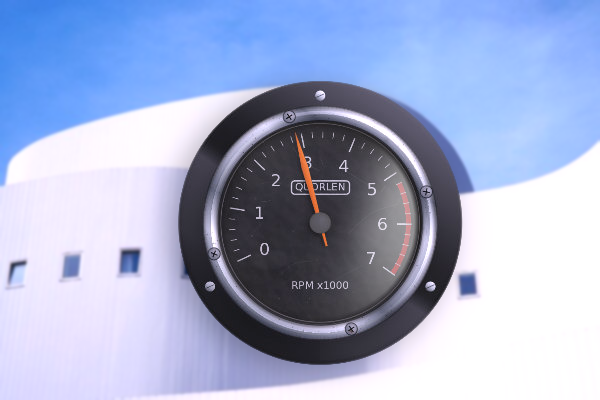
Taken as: rpm 2900
